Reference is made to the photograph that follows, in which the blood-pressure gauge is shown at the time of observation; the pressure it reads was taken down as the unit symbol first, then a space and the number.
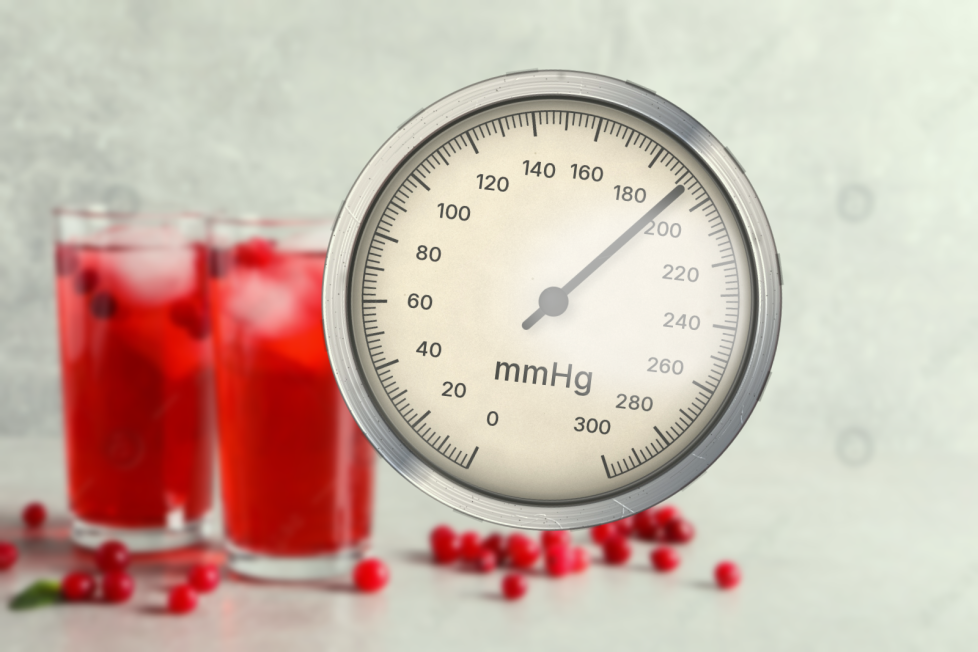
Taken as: mmHg 192
